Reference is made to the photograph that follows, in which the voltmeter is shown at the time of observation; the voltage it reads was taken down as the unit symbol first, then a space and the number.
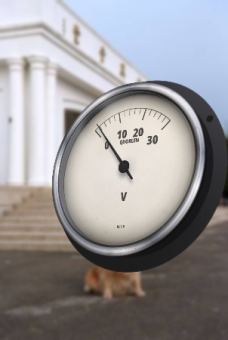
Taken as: V 2
